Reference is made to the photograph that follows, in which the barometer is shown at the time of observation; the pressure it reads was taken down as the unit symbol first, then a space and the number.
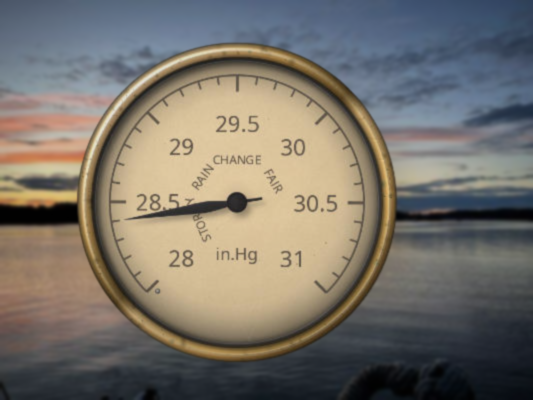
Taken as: inHg 28.4
